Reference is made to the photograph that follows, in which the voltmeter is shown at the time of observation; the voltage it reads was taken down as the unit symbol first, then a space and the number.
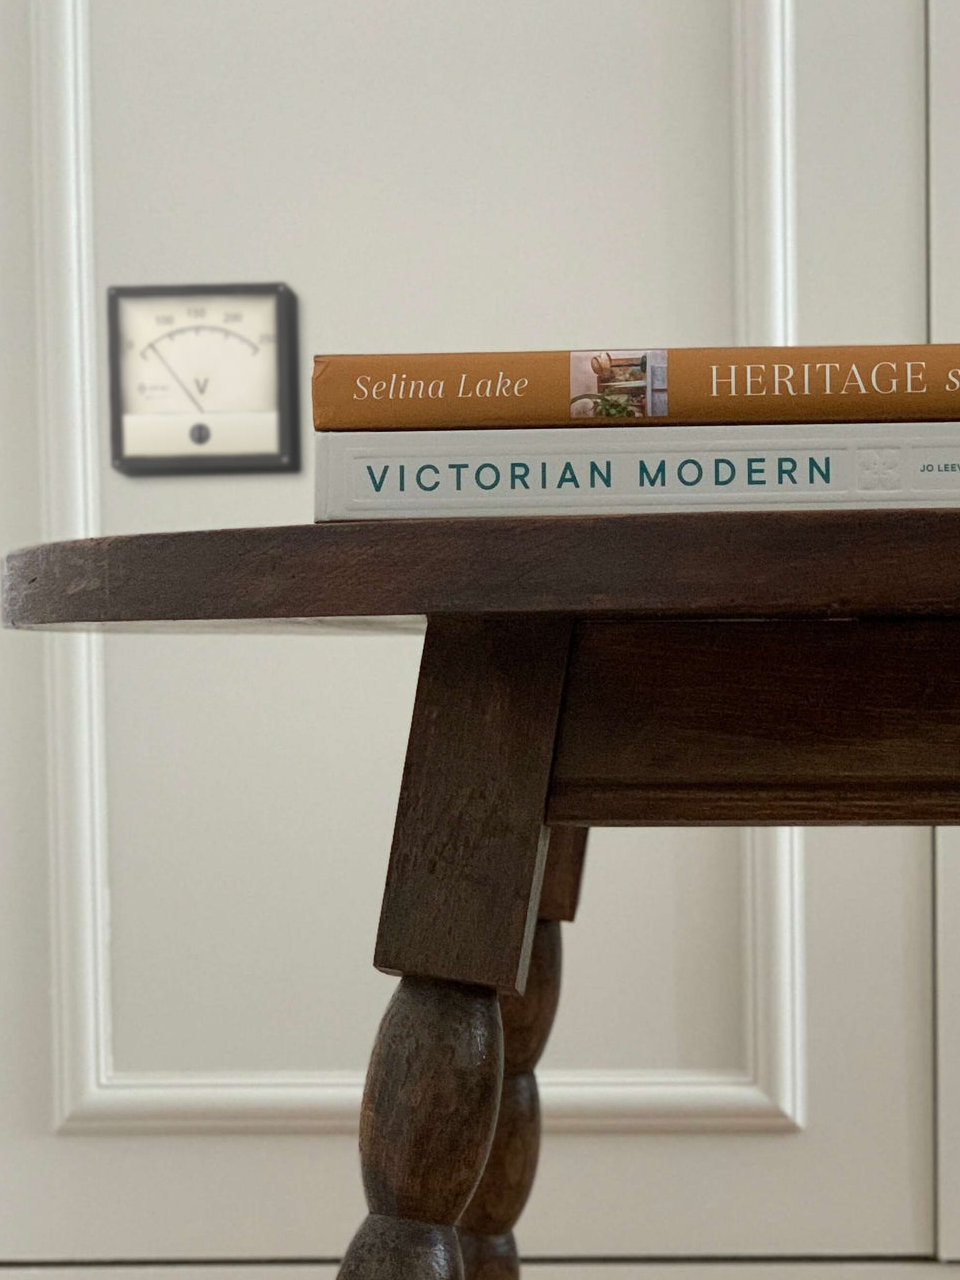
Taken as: V 50
